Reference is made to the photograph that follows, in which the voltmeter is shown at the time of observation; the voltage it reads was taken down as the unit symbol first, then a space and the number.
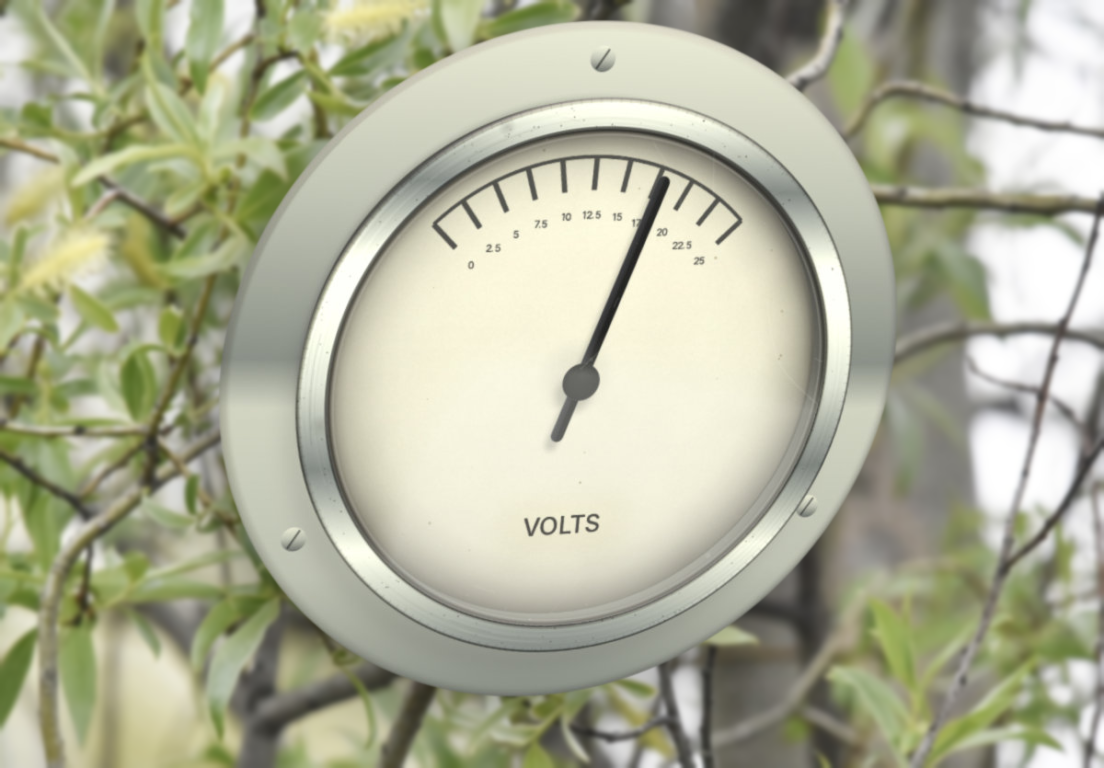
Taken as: V 17.5
